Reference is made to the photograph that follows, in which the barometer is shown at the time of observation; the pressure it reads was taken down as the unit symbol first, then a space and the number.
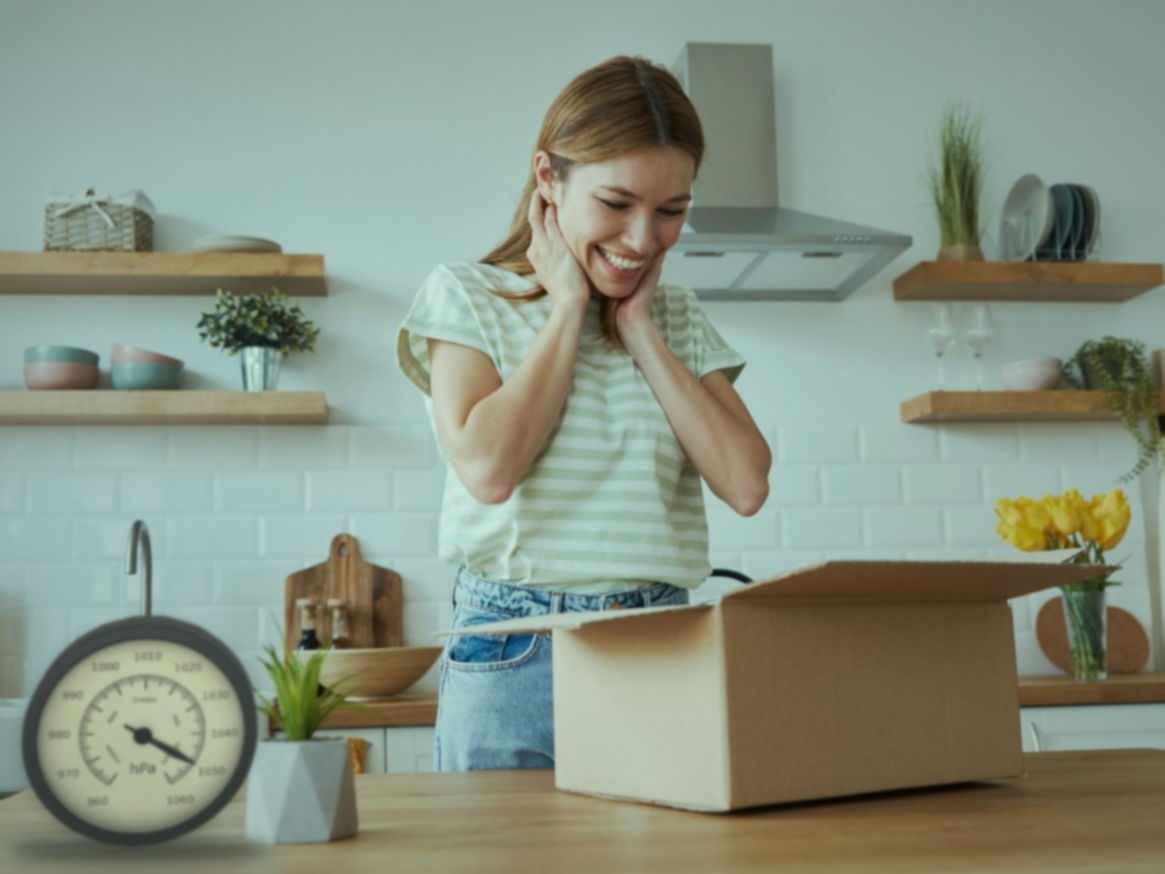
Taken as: hPa 1050
